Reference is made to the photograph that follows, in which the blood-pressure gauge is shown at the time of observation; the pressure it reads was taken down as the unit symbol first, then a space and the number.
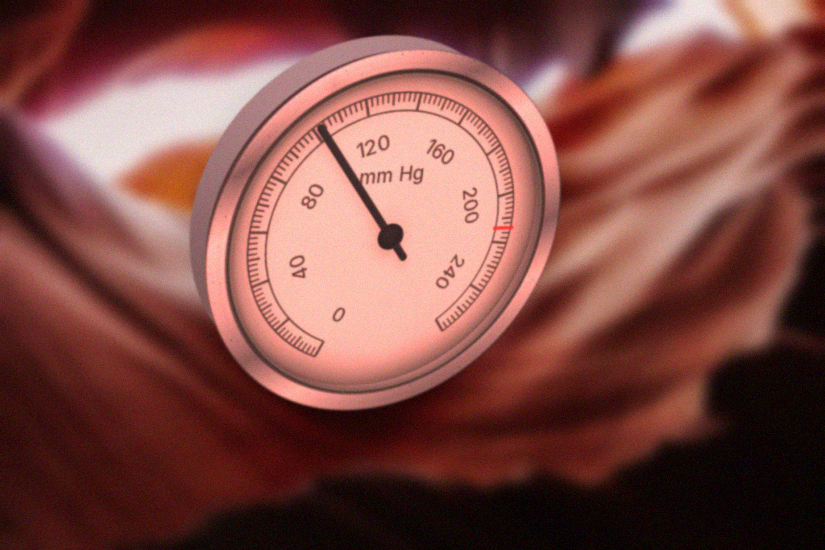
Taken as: mmHg 102
